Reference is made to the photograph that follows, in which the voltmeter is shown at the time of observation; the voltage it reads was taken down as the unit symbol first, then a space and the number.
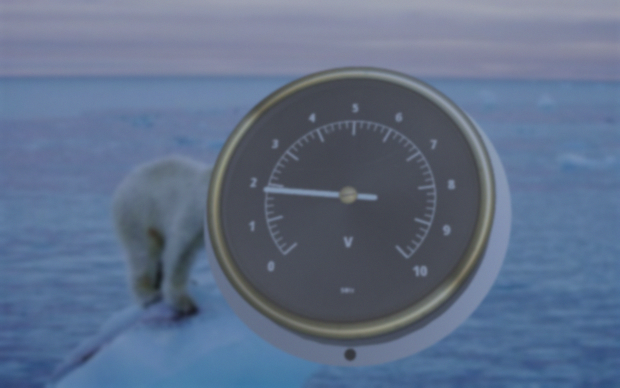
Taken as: V 1.8
